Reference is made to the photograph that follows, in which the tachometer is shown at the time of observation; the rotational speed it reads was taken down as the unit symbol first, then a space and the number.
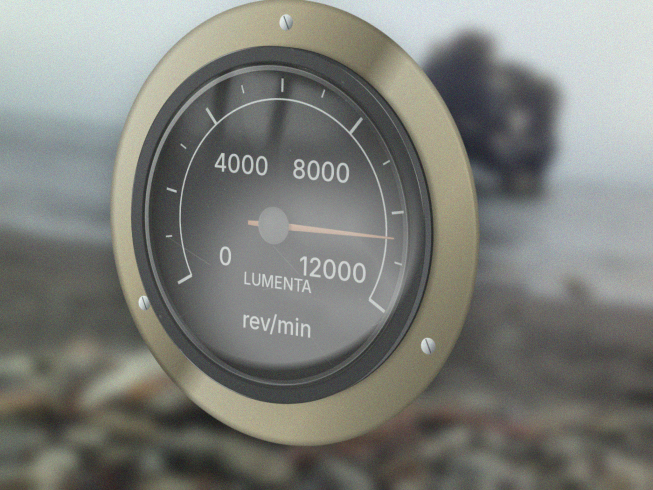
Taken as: rpm 10500
